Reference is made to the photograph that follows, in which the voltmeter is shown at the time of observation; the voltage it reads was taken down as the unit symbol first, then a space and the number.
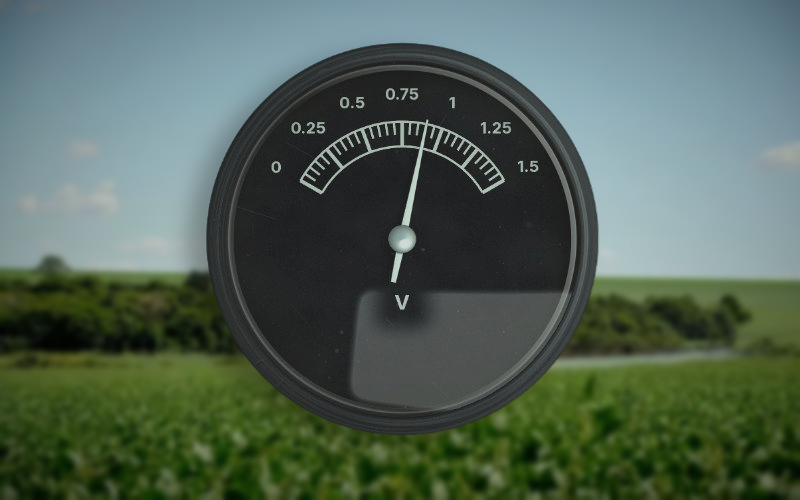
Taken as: V 0.9
